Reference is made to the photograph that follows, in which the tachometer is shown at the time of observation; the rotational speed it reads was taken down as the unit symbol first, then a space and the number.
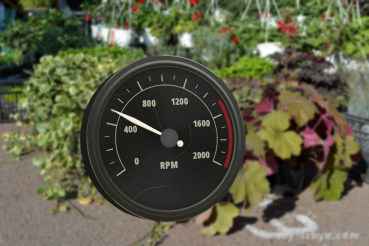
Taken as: rpm 500
